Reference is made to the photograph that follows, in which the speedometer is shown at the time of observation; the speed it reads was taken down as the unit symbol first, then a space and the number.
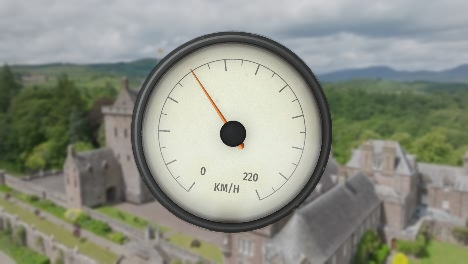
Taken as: km/h 80
